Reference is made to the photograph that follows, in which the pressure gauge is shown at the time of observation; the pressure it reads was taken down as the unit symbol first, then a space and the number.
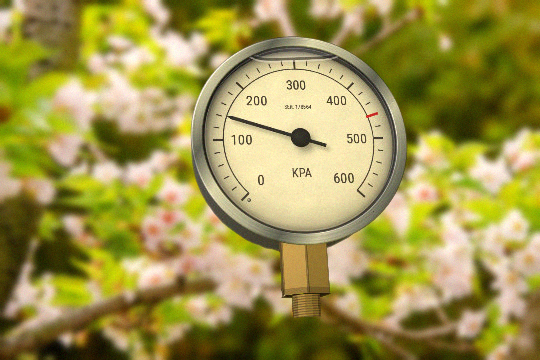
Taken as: kPa 140
